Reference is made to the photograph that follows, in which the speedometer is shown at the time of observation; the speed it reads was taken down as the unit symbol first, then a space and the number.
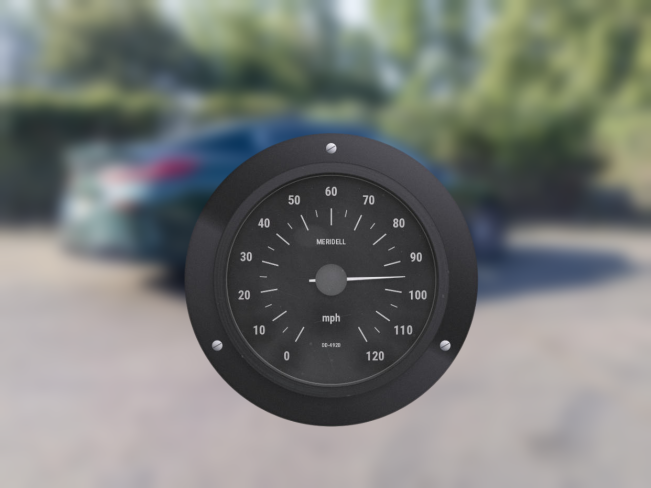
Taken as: mph 95
